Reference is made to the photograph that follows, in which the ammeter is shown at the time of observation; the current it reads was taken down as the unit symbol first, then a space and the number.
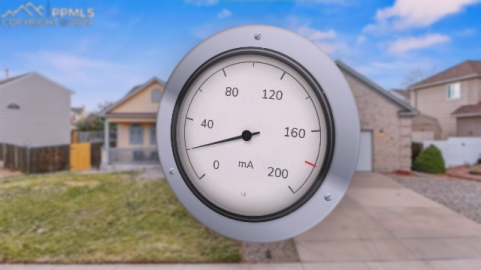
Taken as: mA 20
